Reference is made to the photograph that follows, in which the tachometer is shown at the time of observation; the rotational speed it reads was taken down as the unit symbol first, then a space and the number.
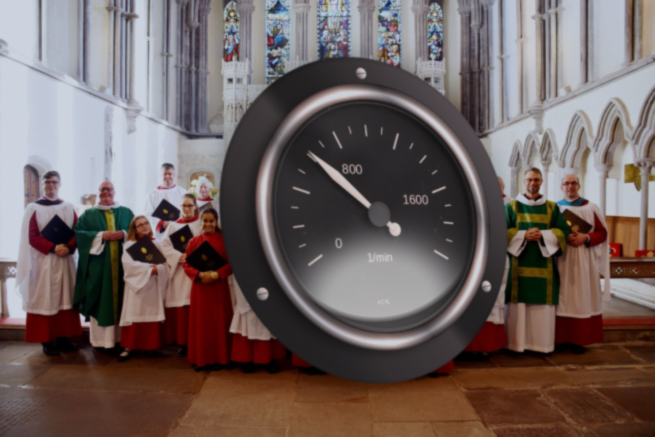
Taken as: rpm 600
